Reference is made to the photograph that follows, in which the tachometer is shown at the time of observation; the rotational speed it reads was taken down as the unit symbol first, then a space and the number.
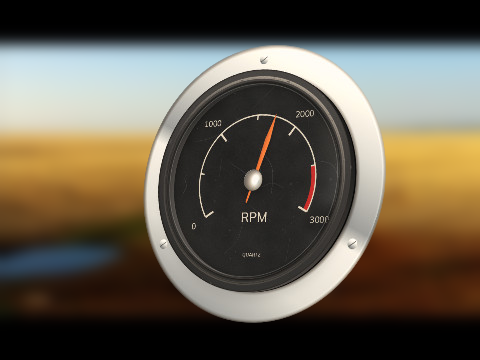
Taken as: rpm 1750
